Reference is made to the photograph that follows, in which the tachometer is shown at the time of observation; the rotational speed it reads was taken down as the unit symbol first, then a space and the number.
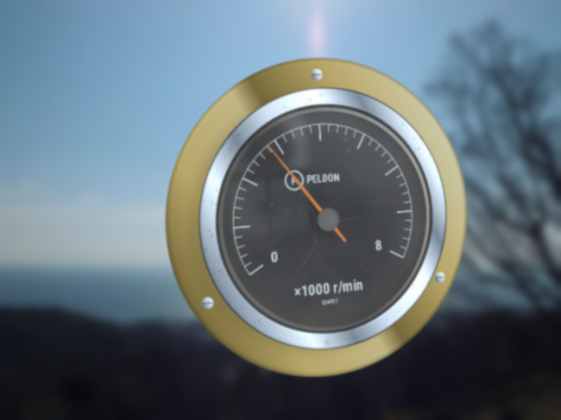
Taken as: rpm 2800
